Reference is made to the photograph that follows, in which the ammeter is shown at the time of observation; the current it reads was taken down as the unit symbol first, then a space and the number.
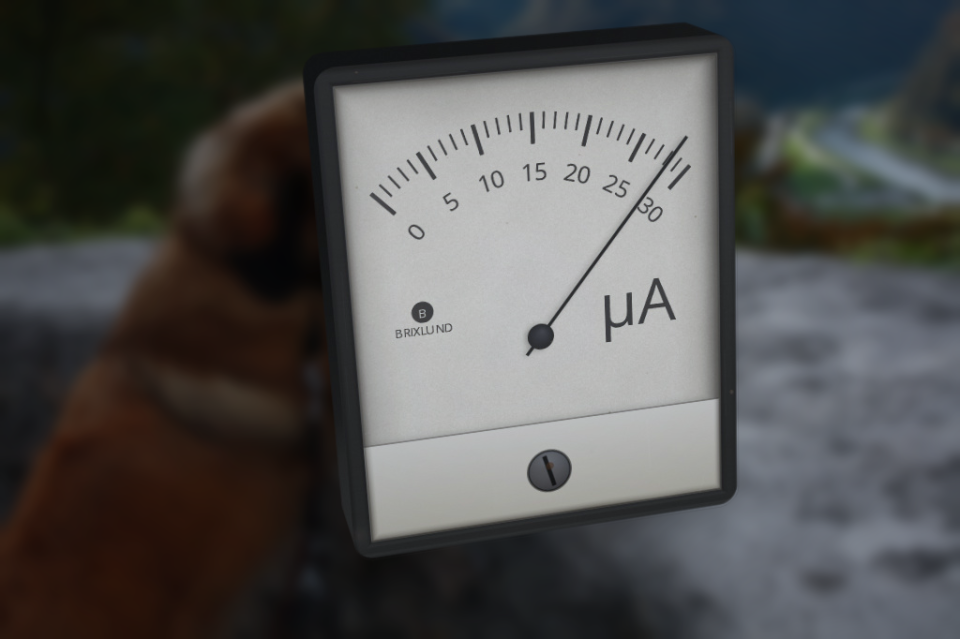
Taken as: µA 28
